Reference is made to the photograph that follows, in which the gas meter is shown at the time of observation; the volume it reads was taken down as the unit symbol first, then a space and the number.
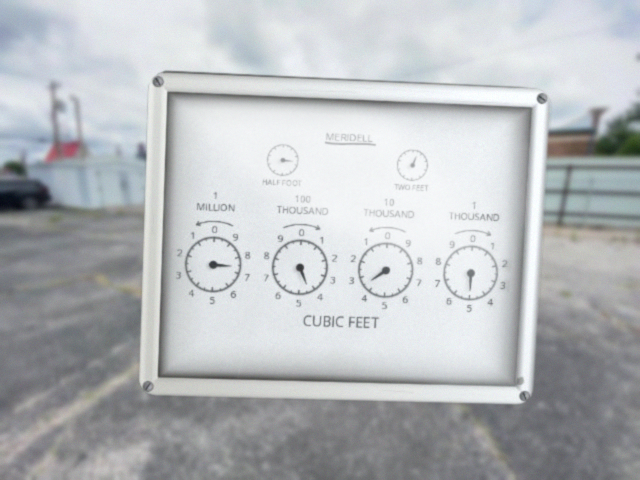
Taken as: ft³ 743500
